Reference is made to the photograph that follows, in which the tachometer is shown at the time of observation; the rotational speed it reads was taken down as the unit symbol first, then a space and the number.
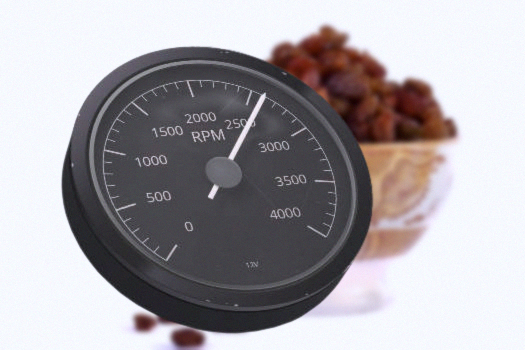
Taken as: rpm 2600
